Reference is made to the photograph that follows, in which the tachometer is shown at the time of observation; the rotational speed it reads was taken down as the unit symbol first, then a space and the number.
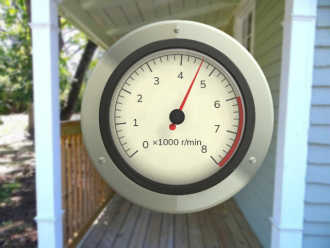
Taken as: rpm 4600
